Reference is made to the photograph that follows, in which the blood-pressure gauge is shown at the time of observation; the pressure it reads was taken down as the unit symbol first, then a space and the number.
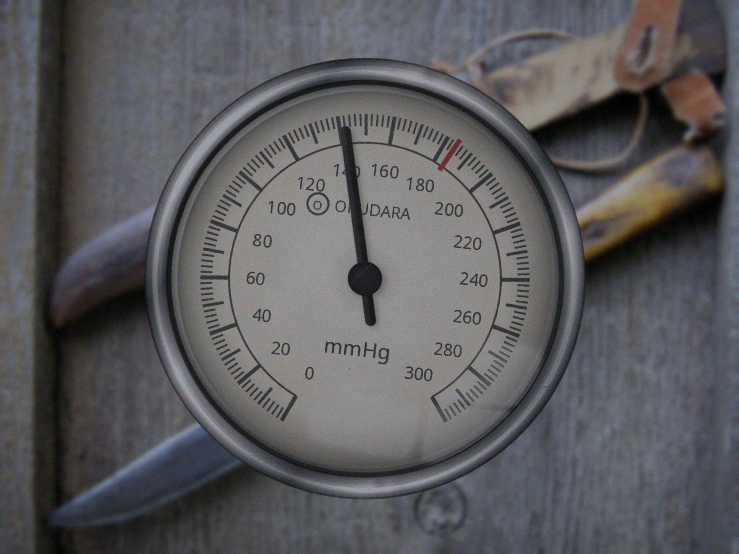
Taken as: mmHg 142
